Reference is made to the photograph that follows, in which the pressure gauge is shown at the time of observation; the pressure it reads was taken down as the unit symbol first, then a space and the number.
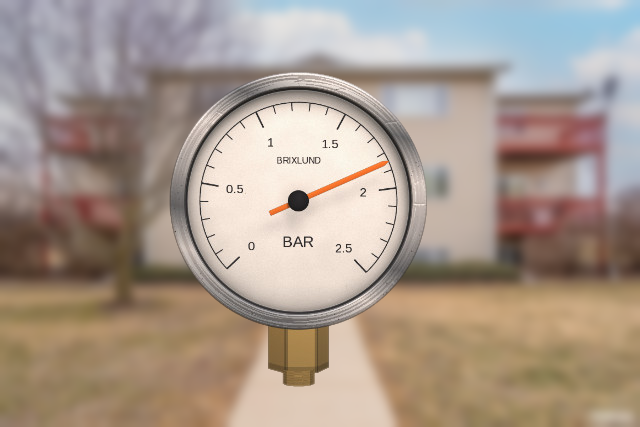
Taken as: bar 1.85
